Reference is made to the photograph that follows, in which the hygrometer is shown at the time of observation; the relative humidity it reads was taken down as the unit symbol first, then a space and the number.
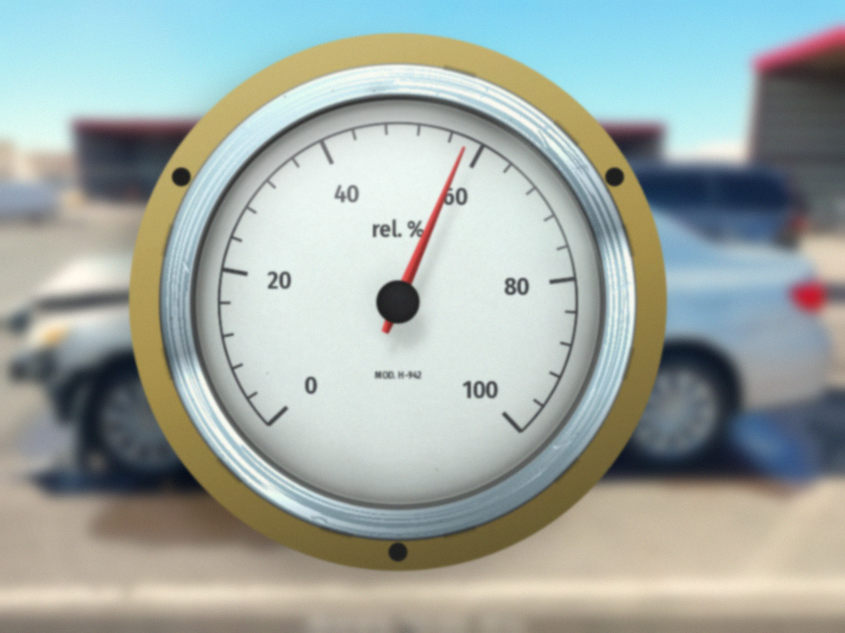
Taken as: % 58
